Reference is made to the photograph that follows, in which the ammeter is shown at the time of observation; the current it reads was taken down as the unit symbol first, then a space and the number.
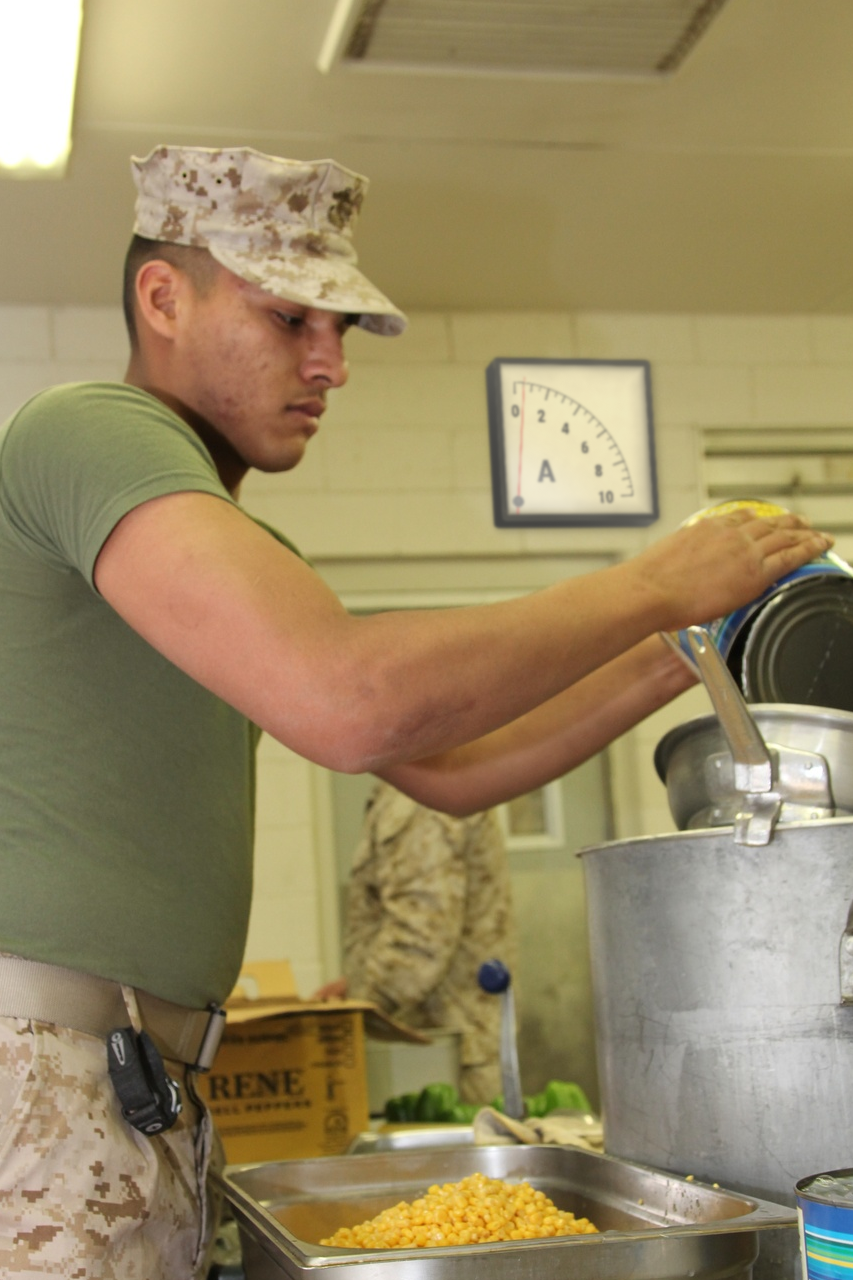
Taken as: A 0.5
